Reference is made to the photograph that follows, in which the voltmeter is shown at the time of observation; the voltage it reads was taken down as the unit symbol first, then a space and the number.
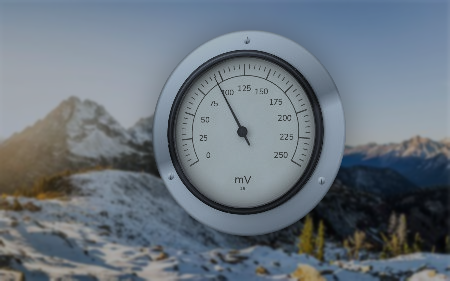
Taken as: mV 95
